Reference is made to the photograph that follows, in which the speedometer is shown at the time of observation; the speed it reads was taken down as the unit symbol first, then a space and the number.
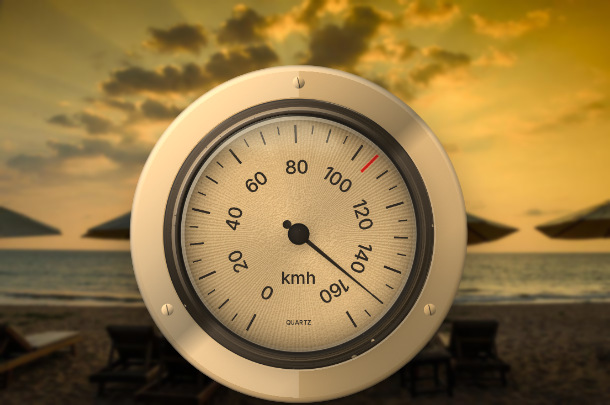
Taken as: km/h 150
